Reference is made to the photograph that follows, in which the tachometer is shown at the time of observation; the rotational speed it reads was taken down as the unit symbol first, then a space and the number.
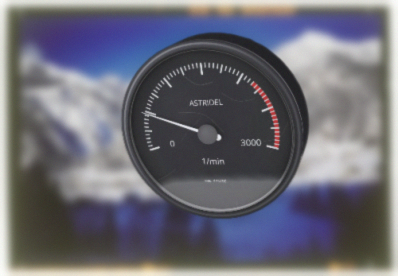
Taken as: rpm 500
